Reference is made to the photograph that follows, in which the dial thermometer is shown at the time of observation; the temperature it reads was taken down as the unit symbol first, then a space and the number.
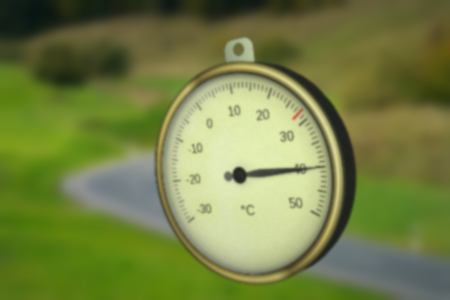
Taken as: °C 40
